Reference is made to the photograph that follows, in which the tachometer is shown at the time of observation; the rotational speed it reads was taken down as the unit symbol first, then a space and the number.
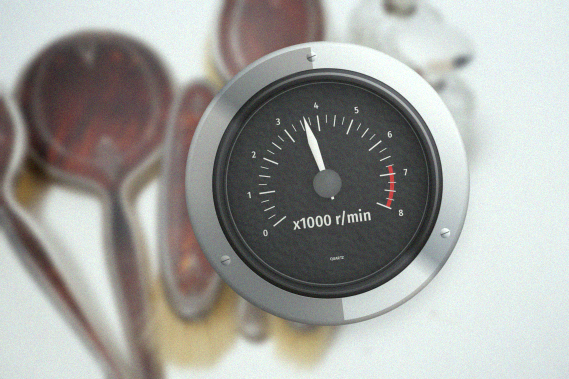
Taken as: rpm 3625
